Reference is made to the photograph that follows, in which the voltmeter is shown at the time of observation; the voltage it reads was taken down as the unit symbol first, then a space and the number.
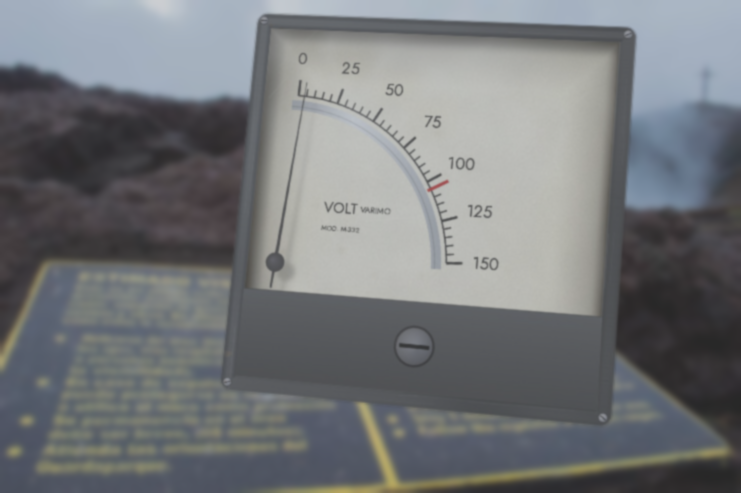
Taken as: V 5
